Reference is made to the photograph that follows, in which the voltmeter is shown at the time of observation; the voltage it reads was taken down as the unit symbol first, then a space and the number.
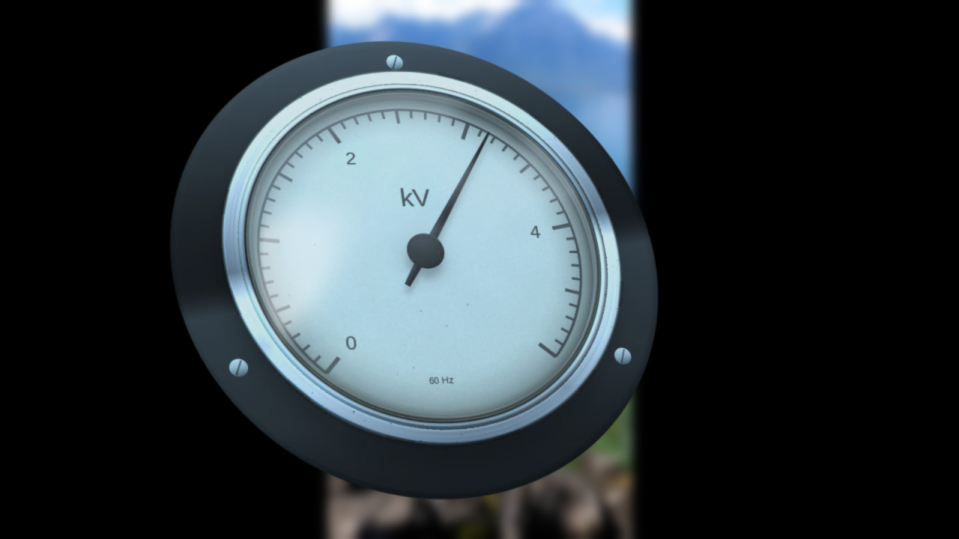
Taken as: kV 3.15
